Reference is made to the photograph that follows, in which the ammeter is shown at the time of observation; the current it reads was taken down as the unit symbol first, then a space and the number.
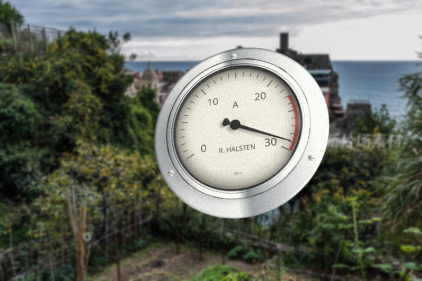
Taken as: A 29
